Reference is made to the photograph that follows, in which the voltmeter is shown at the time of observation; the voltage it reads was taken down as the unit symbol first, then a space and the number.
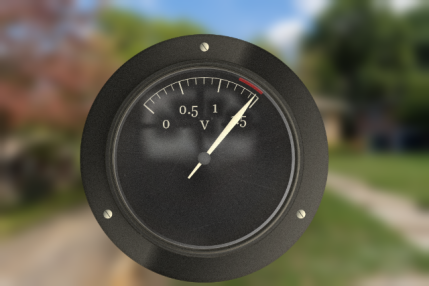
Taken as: V 1.45
